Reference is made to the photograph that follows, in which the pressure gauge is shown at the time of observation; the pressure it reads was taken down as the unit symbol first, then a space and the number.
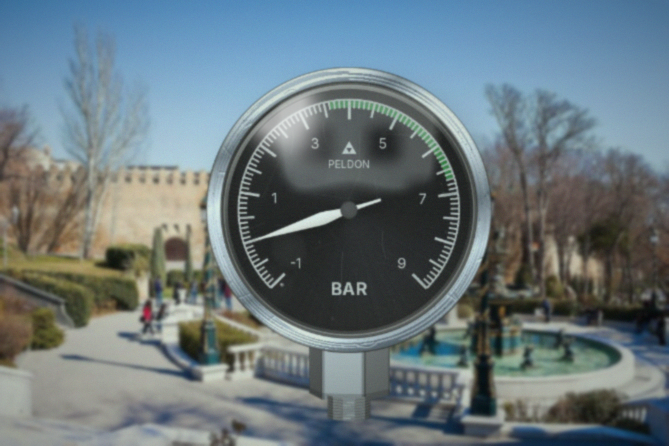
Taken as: bar 0
